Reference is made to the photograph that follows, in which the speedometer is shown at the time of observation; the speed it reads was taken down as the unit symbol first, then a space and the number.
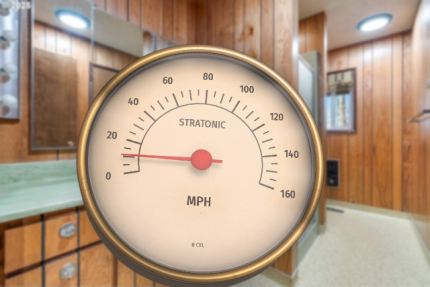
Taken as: mph 10
